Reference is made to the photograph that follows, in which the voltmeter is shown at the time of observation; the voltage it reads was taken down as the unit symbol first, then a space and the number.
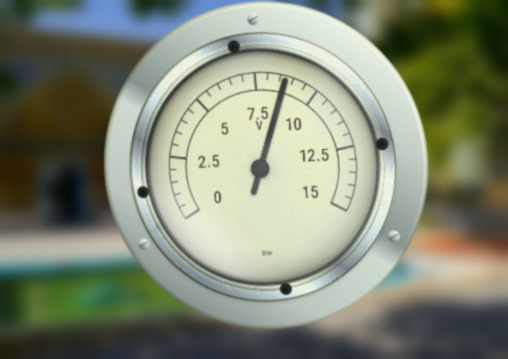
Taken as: V 8.75
